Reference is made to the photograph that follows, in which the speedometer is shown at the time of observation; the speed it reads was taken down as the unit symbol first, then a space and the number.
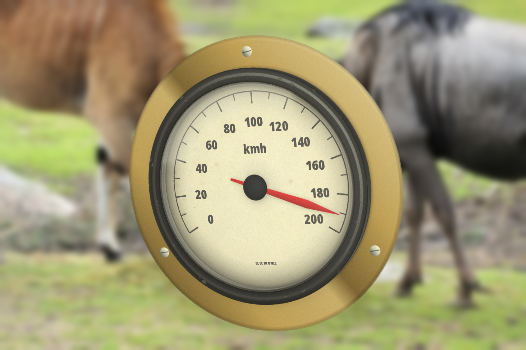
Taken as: km/h 190
